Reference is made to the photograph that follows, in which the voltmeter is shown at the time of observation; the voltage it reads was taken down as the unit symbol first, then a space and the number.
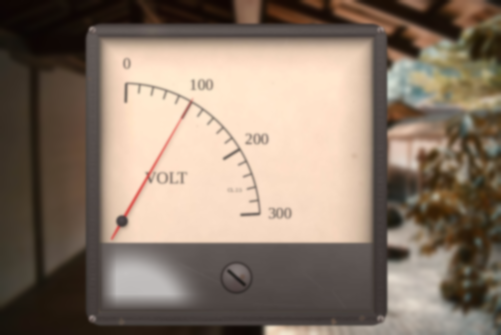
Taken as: V 100
